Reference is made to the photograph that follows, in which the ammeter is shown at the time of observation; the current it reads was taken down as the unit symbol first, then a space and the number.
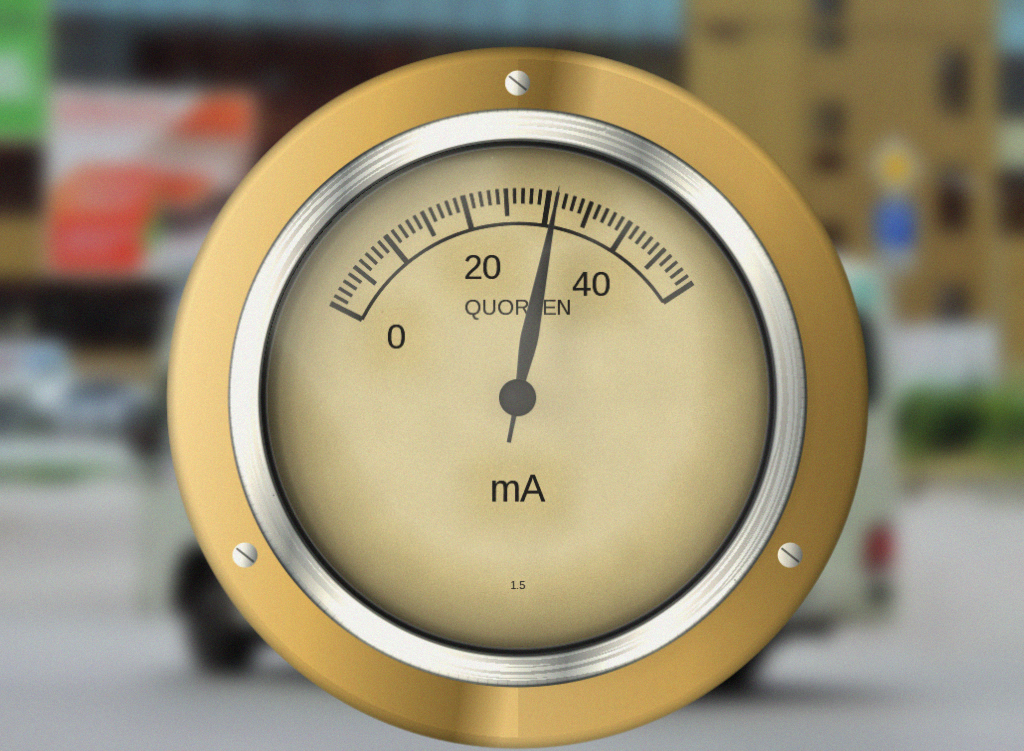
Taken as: mA 31
